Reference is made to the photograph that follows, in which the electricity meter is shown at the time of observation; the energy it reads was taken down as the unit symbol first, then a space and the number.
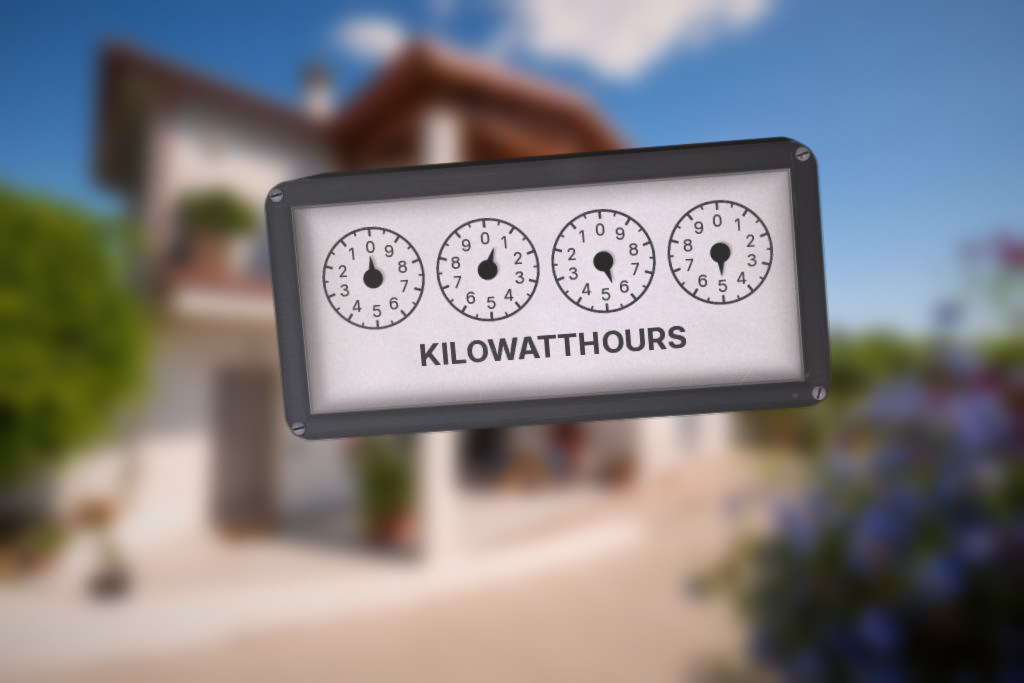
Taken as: kWh 55
